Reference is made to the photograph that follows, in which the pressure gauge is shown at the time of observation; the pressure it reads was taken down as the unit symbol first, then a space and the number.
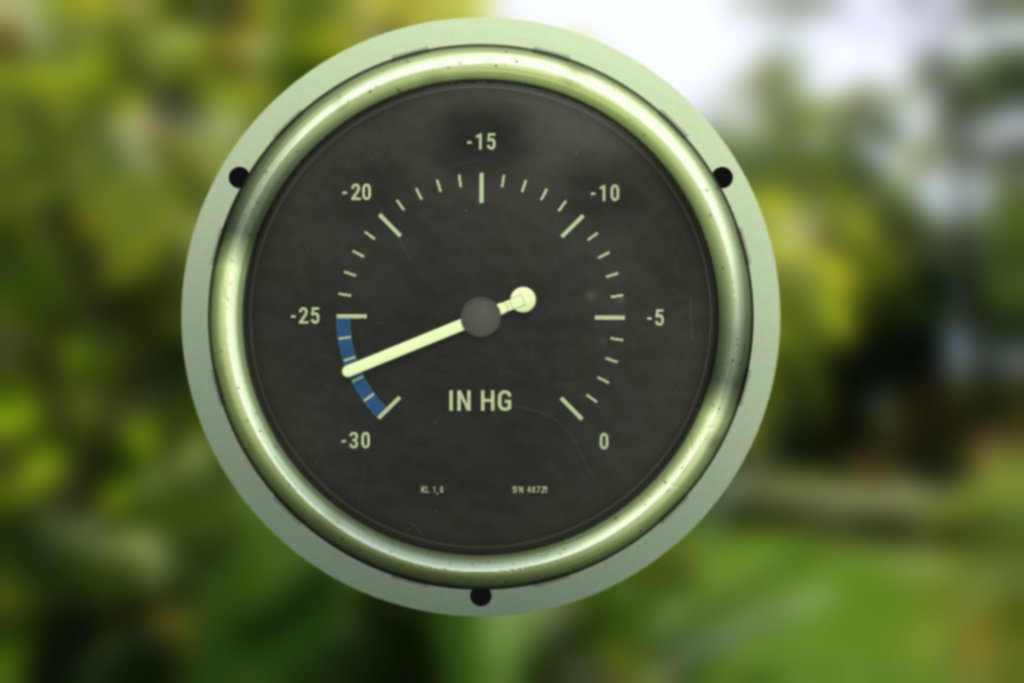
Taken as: inHg -27.5
